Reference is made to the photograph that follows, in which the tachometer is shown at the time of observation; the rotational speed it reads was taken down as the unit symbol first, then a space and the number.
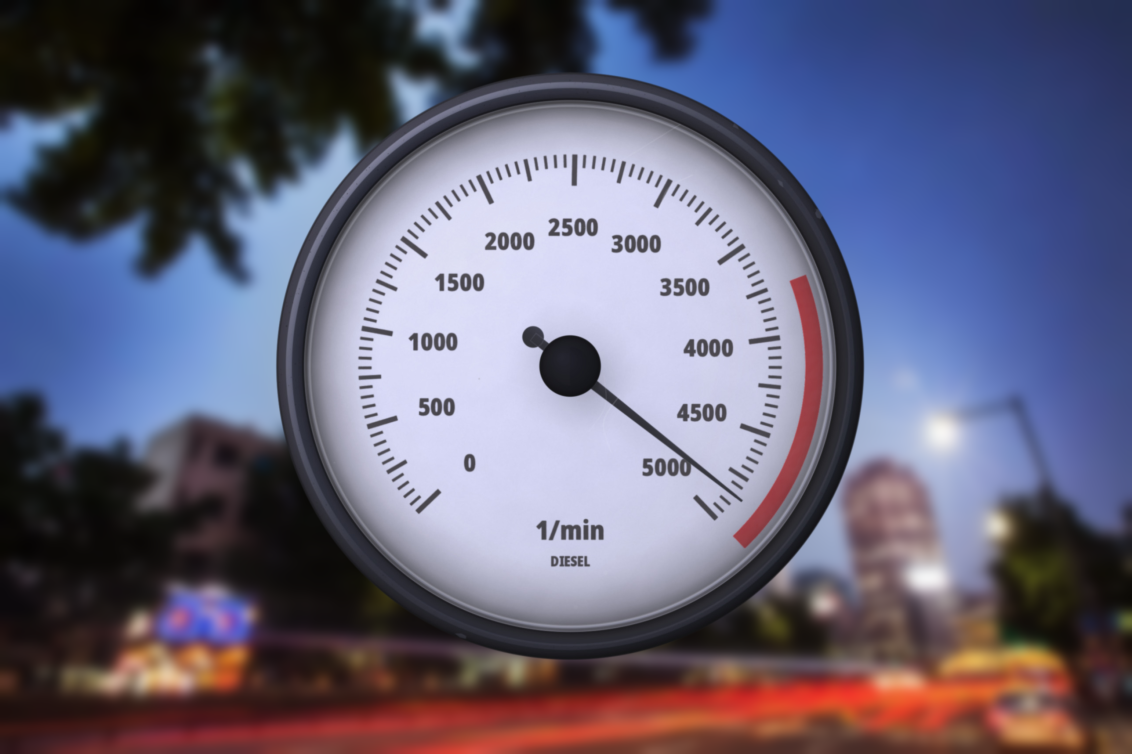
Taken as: rpm 4850
